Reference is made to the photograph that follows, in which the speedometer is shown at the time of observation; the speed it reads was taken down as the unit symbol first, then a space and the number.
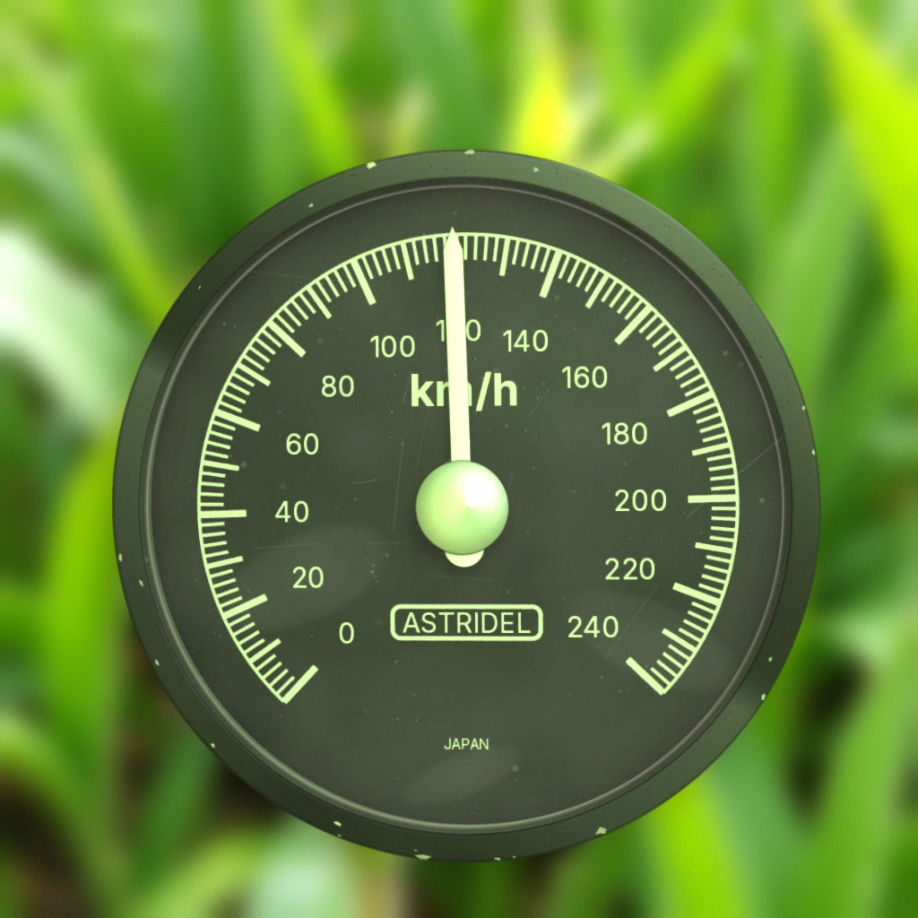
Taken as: km/h 120
